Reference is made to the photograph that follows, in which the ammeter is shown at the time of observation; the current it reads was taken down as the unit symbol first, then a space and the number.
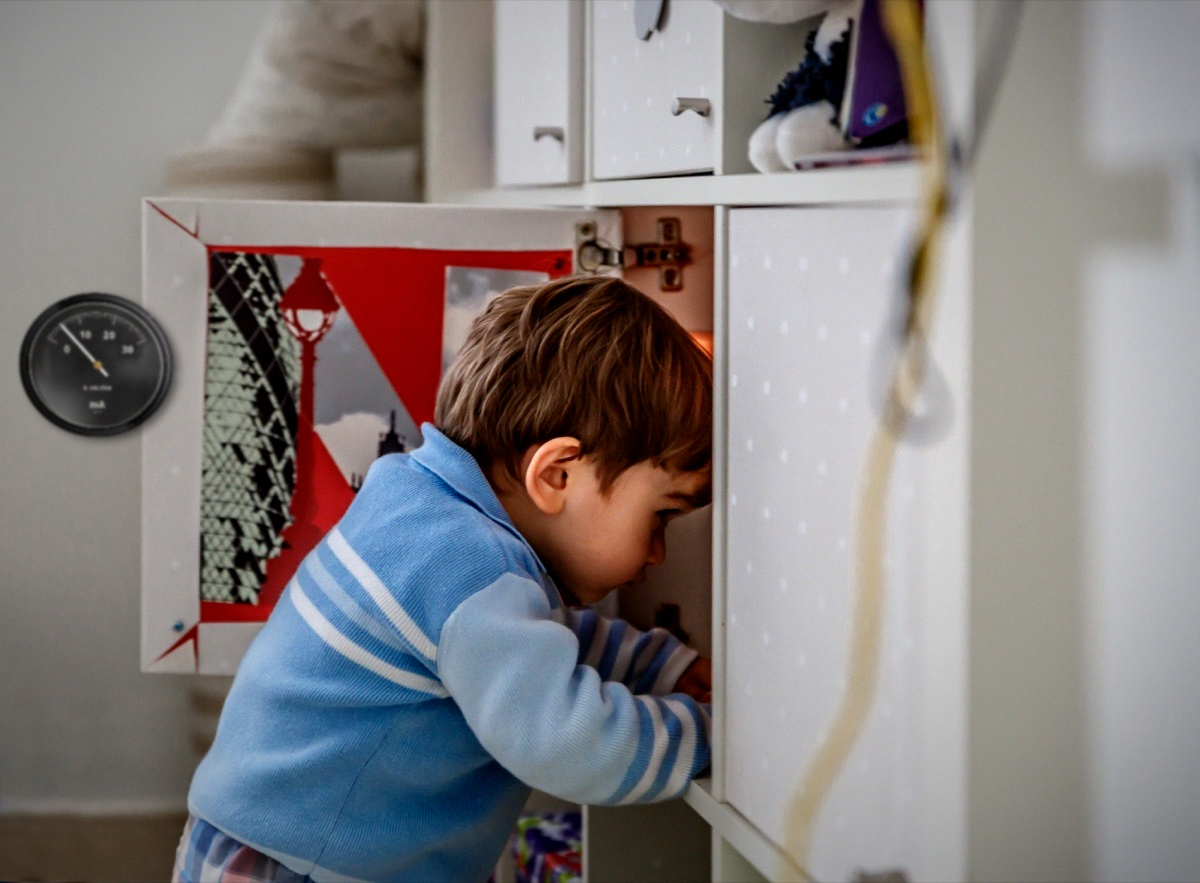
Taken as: mA 5
